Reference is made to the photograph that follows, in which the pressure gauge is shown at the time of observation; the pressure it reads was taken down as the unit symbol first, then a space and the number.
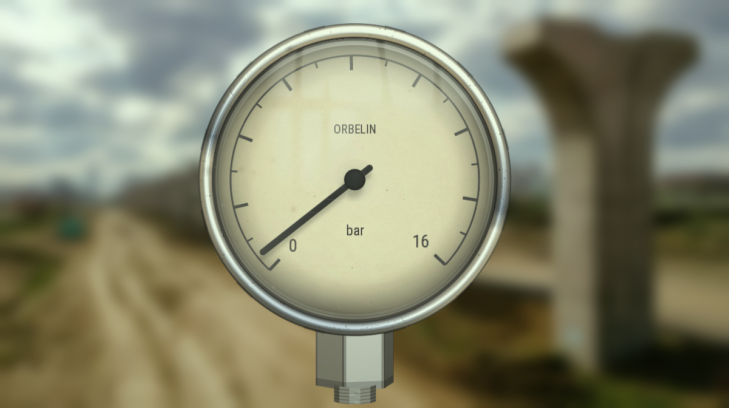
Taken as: bar 0.5
